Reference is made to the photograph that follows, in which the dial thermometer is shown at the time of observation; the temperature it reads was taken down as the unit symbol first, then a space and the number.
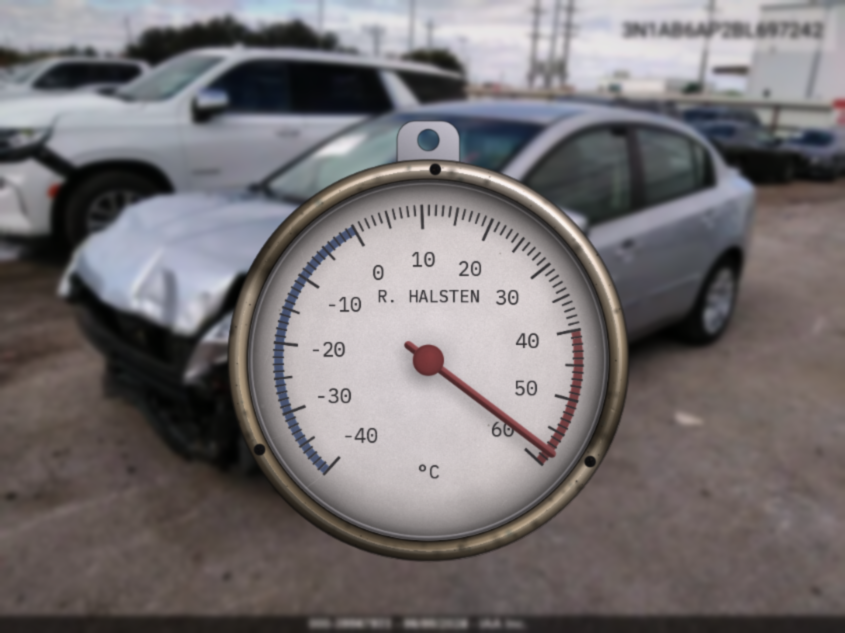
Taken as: °C 58
